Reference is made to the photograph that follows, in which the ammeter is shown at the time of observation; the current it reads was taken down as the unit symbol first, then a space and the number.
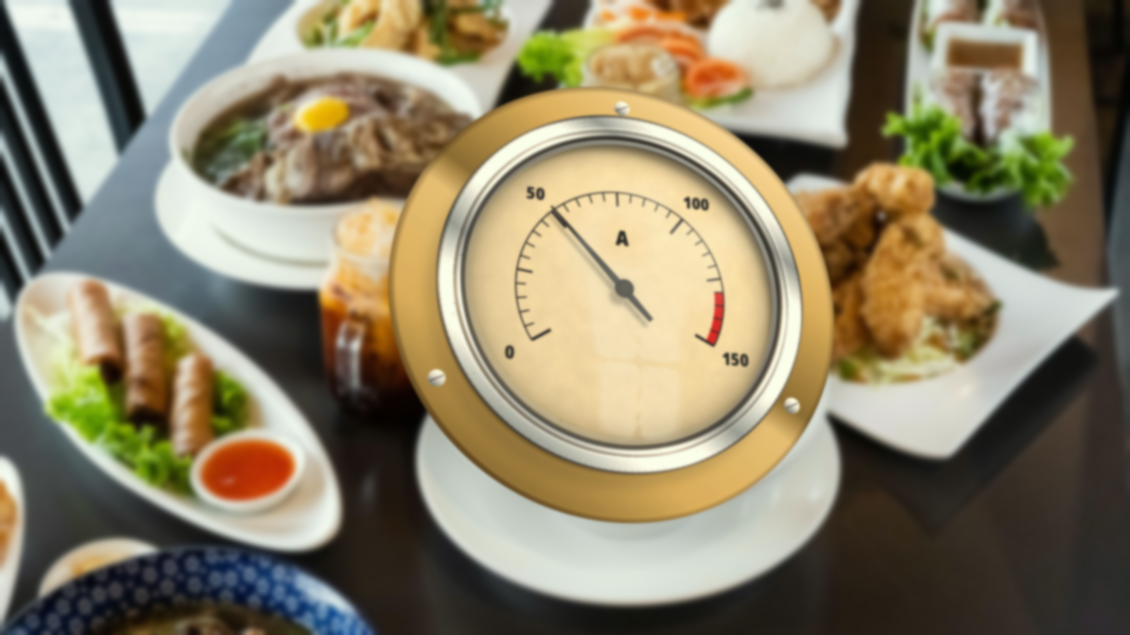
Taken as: A 50
